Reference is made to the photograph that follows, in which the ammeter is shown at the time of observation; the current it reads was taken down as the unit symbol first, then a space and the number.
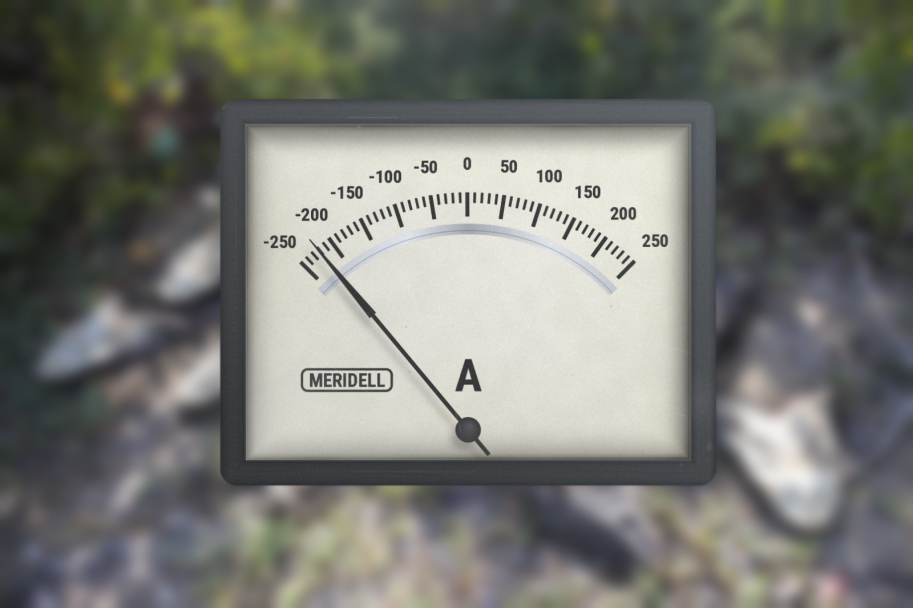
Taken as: A -220
